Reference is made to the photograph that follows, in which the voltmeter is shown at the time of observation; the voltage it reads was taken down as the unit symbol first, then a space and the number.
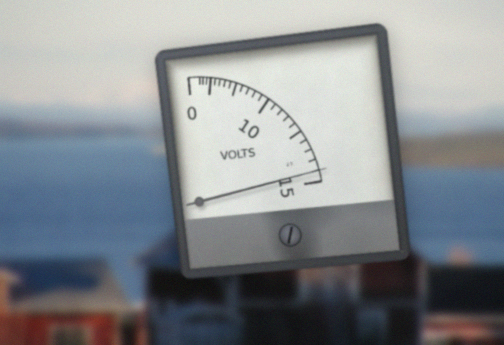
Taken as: V 14.5
